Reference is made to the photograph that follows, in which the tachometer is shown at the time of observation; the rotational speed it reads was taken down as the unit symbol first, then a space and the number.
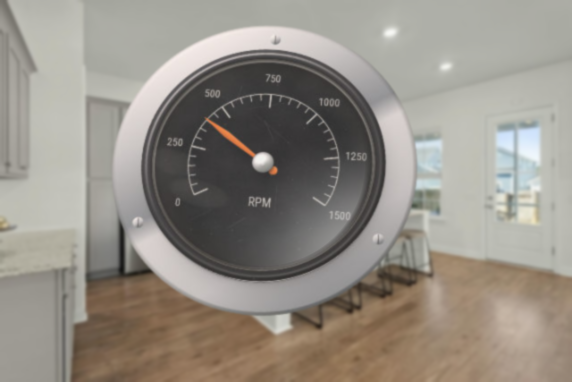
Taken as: rpm 400
